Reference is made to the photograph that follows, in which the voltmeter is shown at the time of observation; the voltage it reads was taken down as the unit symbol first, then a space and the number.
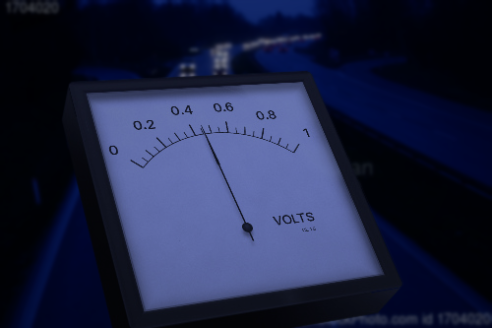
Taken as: V 0.45
